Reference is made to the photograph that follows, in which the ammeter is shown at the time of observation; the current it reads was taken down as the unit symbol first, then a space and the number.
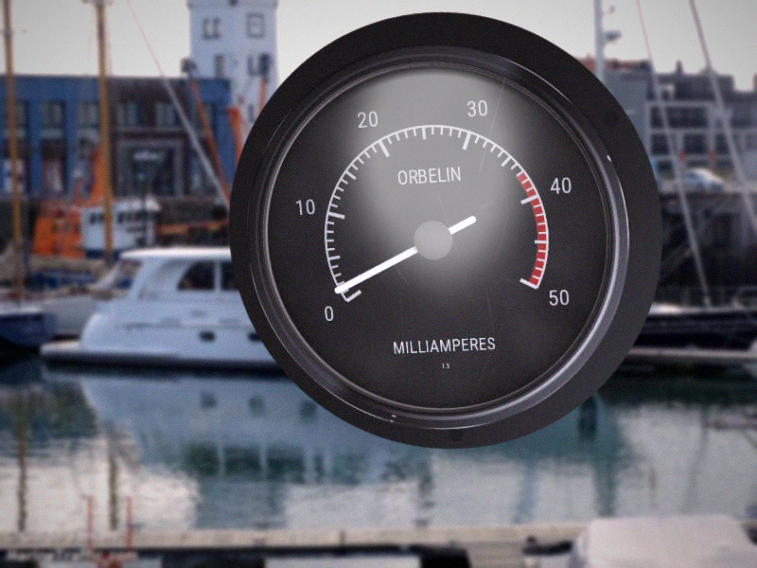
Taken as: mA 1.5
